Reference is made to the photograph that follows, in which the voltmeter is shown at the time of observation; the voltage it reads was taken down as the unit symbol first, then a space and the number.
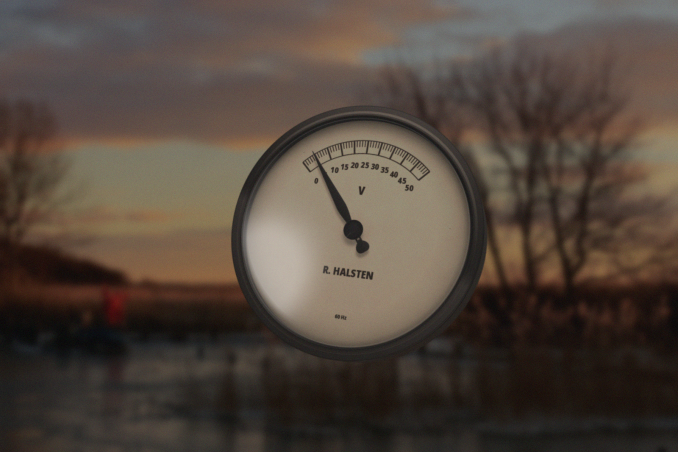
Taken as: V 5
